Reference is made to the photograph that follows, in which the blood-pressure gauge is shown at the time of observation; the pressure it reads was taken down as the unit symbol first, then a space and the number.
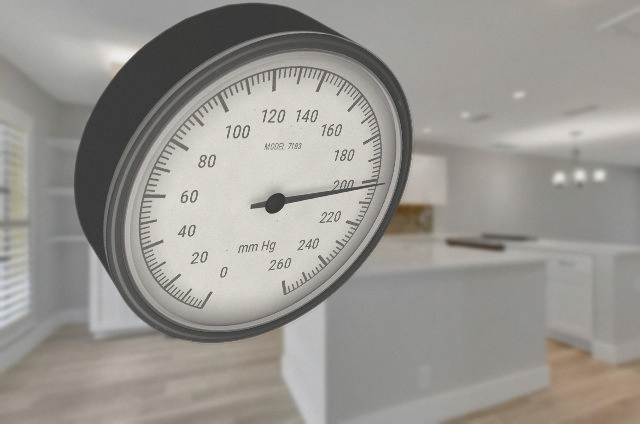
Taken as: mmHg 200
